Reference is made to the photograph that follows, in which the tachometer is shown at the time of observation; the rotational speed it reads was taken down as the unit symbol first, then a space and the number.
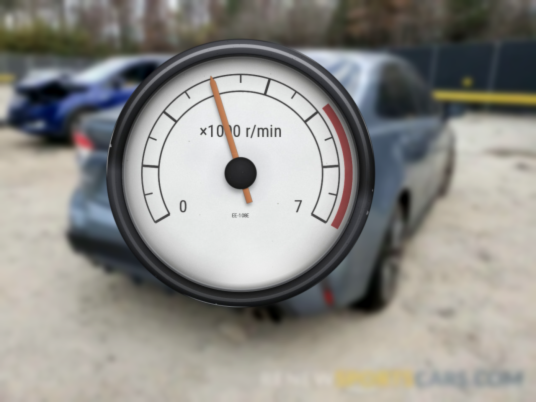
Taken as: rpm 3000
